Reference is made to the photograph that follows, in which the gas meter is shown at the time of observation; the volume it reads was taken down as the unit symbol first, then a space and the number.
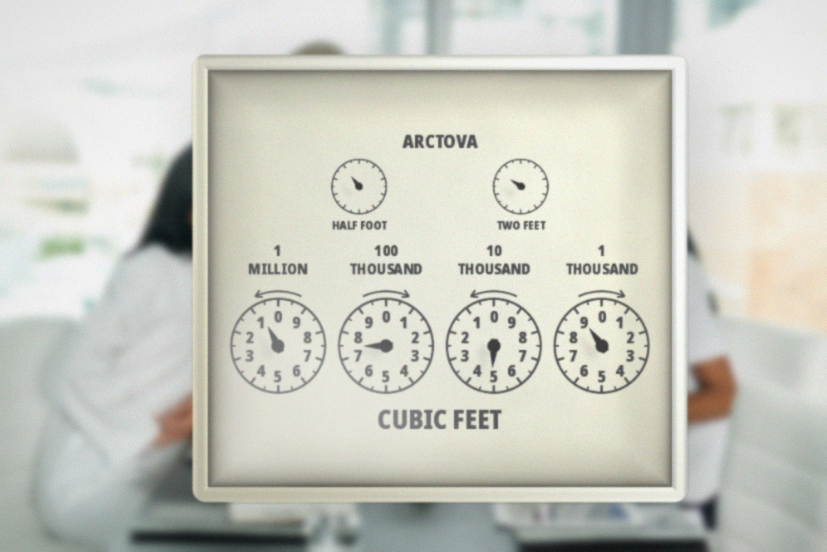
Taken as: ft³ 74900
